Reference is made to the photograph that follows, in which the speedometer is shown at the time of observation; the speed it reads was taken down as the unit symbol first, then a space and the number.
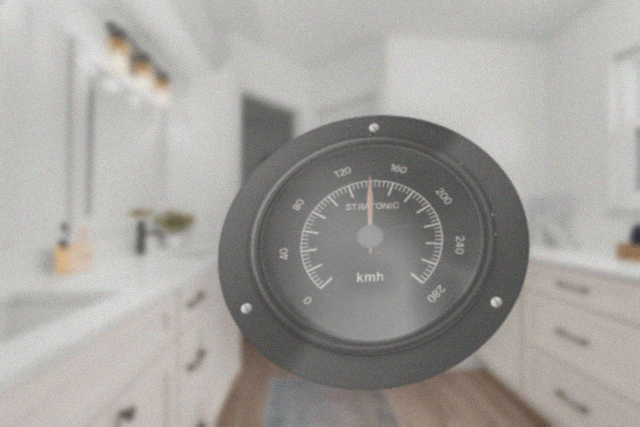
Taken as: km/h 140
